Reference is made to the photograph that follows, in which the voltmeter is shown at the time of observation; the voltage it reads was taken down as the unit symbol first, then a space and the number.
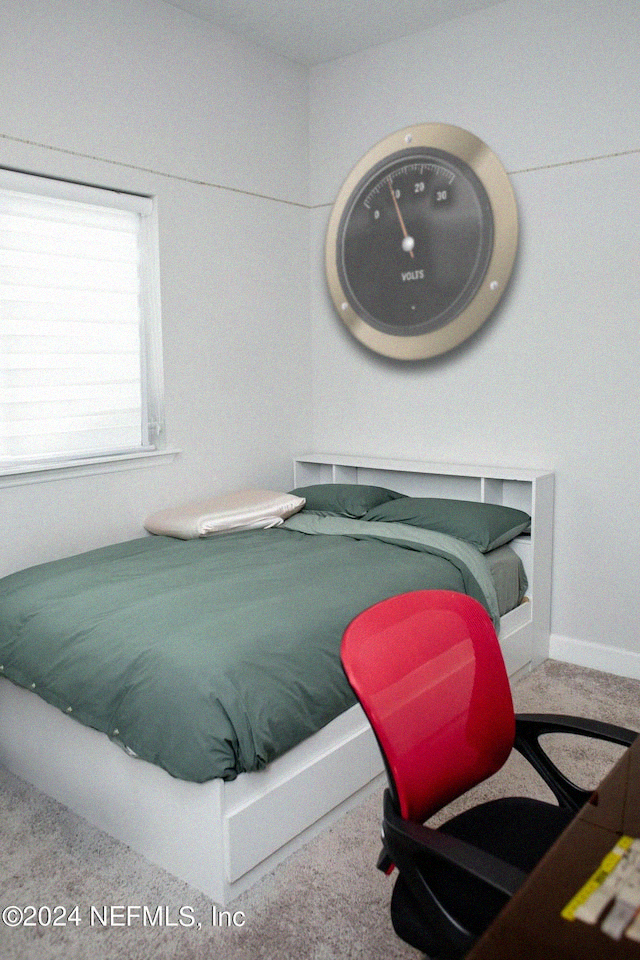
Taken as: V 10
